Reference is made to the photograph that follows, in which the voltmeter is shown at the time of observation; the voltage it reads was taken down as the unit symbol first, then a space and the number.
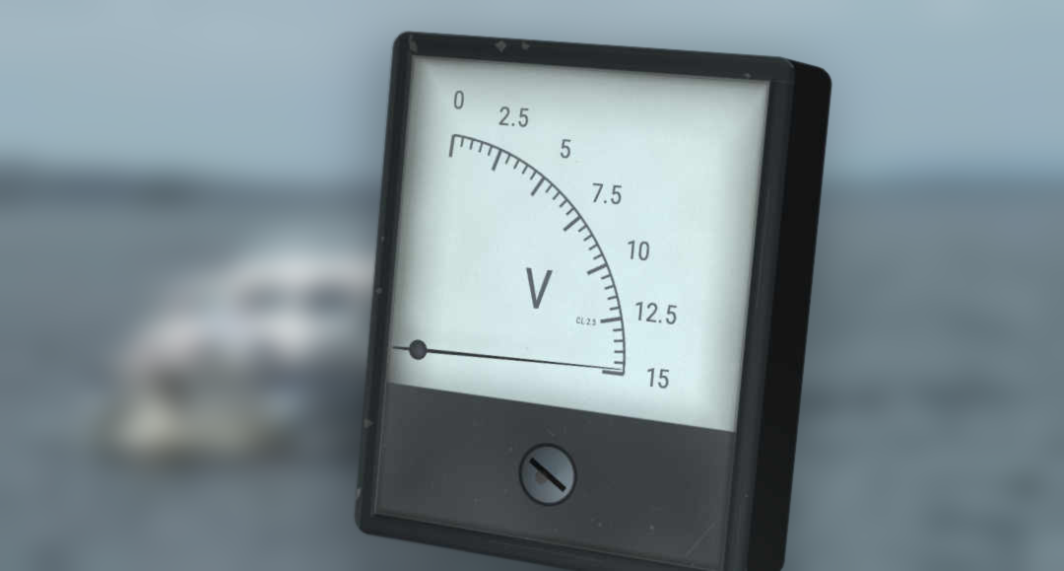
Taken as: V 14.75
